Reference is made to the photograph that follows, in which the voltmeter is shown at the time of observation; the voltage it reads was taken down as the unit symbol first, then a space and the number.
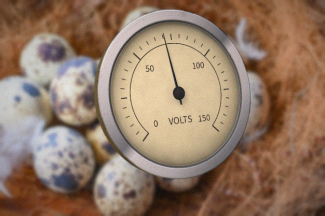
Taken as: V 70
